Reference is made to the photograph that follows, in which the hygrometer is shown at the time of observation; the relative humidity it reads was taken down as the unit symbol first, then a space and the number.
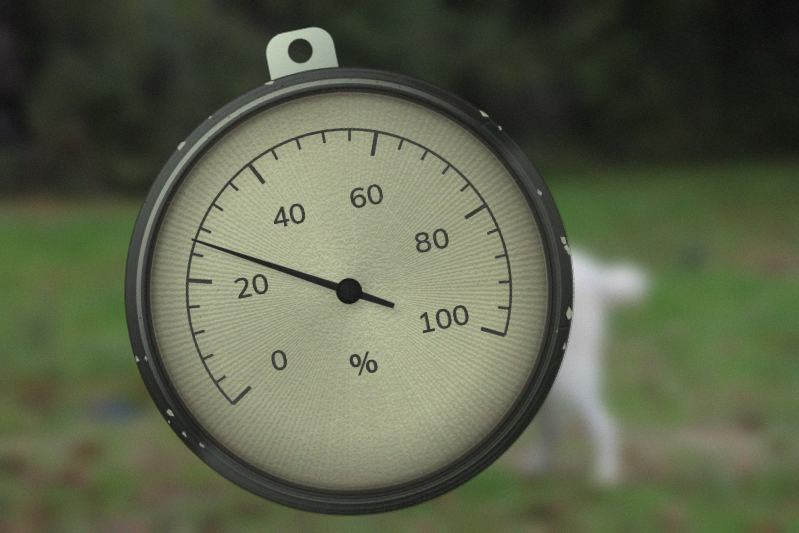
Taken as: % 26
